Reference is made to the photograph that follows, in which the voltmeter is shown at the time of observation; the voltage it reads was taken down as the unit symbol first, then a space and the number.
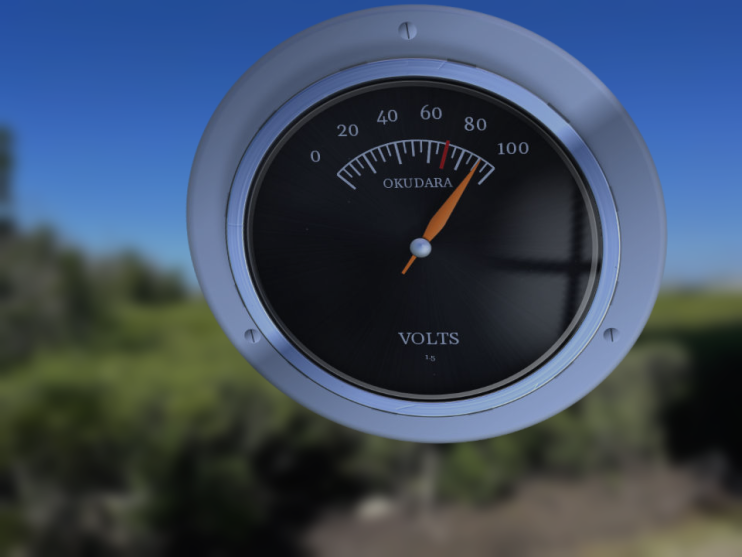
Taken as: V 90
